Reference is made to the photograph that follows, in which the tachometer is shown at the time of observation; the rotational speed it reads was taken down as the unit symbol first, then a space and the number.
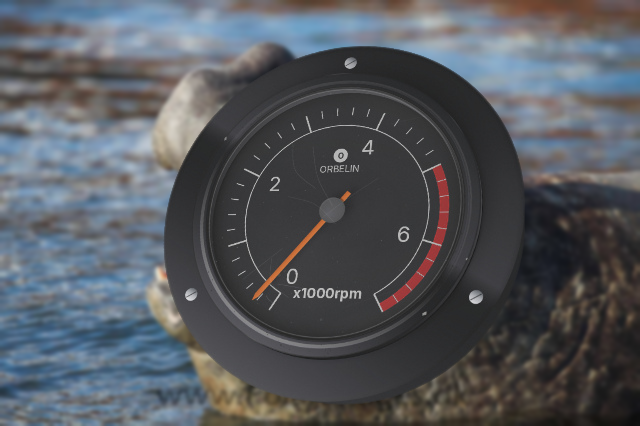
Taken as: rpm 200
